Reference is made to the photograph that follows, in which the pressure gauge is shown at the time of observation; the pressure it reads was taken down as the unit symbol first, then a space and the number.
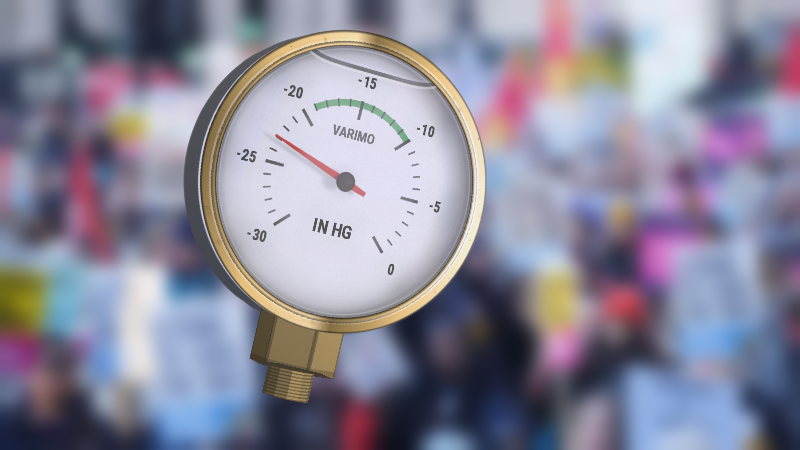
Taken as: inHg -23
